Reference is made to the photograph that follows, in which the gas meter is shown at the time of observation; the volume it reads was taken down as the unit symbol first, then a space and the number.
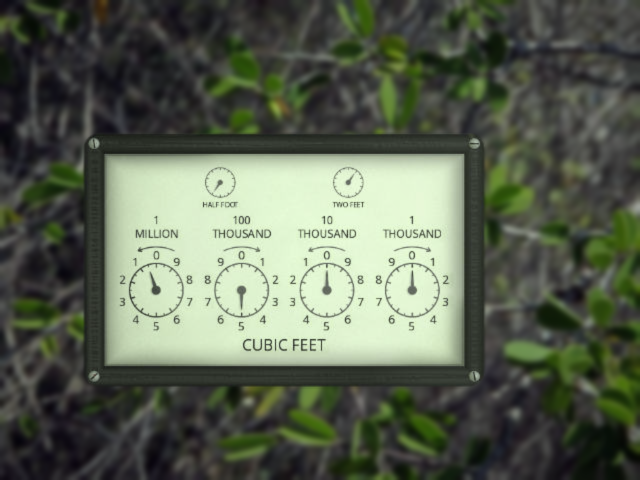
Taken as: ft³ 50000
